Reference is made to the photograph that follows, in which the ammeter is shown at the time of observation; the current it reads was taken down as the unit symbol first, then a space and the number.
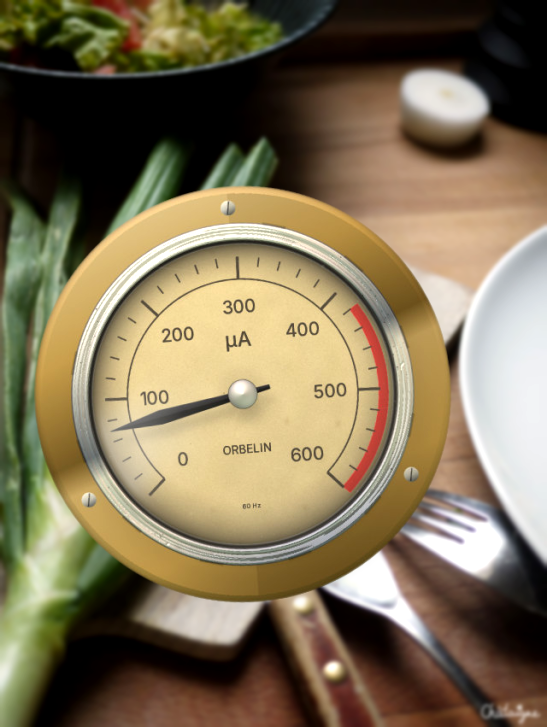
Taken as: µA 70
